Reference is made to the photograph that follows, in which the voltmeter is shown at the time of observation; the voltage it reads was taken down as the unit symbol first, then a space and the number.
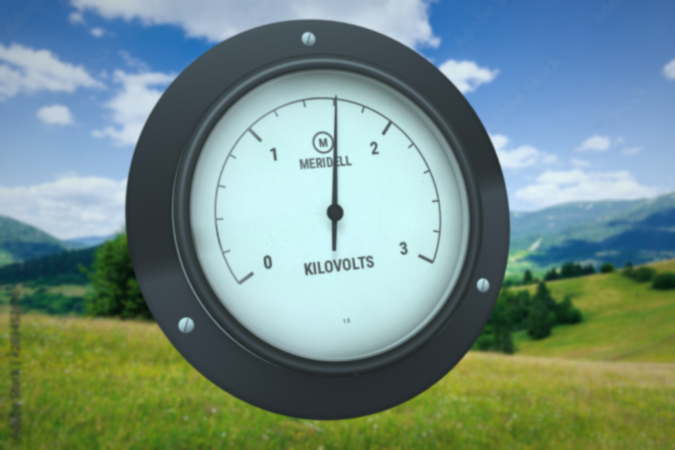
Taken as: kV 1.6
